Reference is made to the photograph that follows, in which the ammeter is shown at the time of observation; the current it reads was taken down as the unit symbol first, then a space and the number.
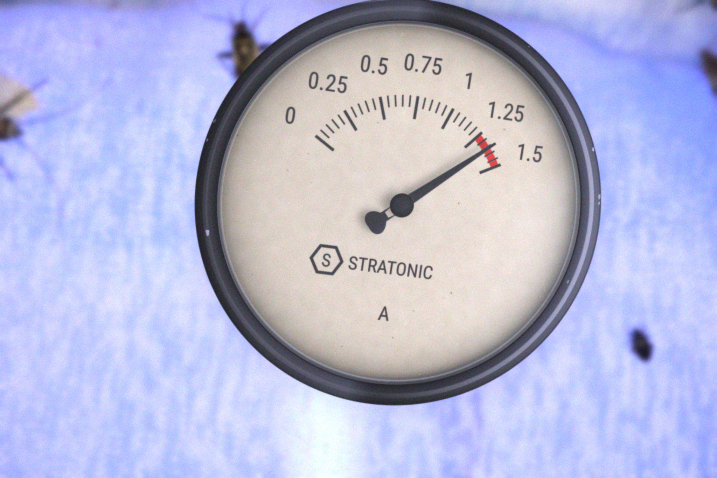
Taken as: A 1.35
